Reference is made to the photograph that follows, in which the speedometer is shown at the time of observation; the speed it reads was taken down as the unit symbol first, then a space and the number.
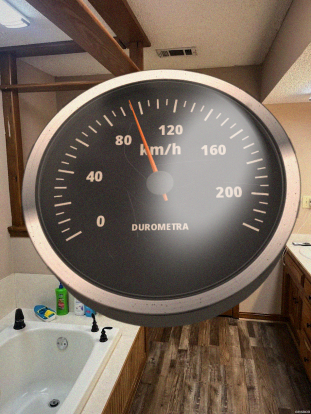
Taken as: km/h 95
